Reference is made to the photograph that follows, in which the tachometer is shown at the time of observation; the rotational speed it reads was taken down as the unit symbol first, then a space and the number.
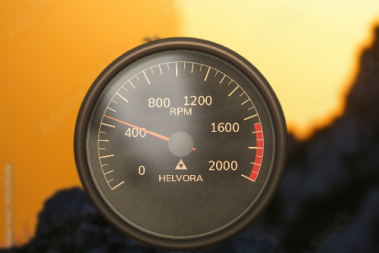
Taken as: rpm 450
